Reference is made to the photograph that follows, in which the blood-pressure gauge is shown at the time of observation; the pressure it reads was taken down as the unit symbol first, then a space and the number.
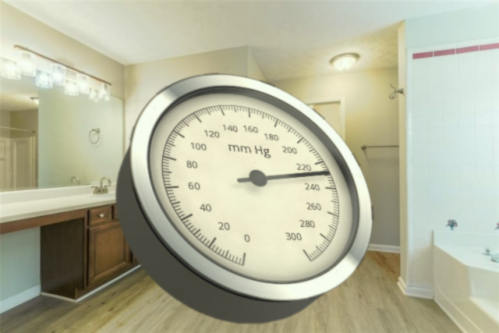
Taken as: mmHg 230
